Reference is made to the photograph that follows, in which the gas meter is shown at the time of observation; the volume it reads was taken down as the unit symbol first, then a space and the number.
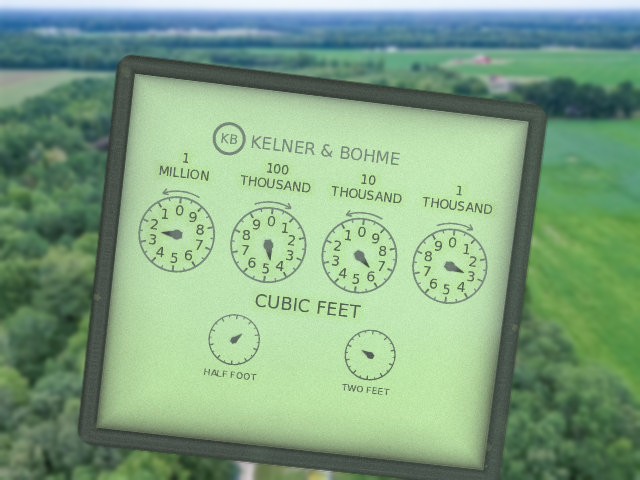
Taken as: ft³ 246300
